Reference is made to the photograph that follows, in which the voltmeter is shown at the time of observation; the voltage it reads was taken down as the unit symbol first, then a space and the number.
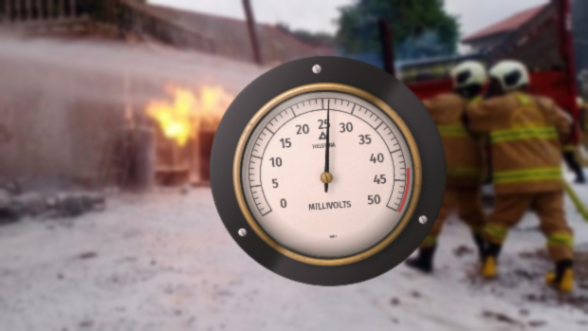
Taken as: mV 26
